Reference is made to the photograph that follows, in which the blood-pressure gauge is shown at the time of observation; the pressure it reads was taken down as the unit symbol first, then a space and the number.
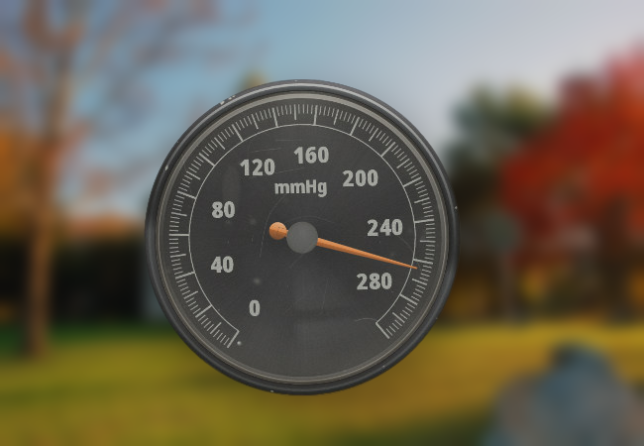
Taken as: mmHg 264
